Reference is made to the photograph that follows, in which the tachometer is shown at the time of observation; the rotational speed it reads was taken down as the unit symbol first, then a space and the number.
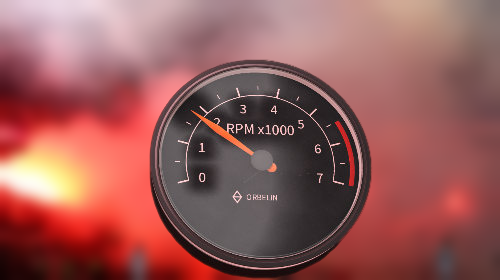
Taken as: rpm 1750
